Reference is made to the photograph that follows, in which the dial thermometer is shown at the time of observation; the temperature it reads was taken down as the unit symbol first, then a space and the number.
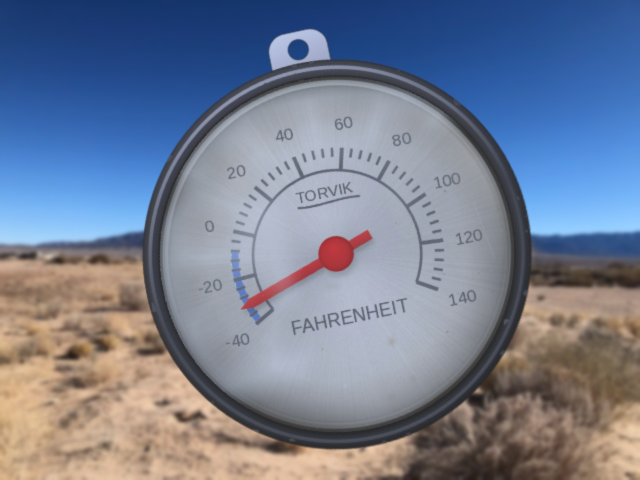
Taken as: °F -32
